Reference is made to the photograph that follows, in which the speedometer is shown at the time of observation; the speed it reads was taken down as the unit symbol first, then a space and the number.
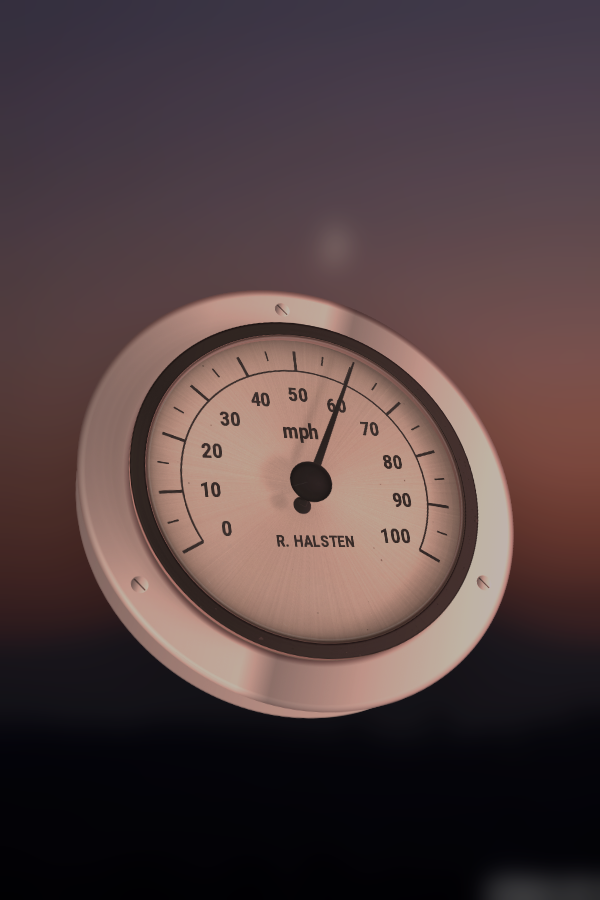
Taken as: mph 60
